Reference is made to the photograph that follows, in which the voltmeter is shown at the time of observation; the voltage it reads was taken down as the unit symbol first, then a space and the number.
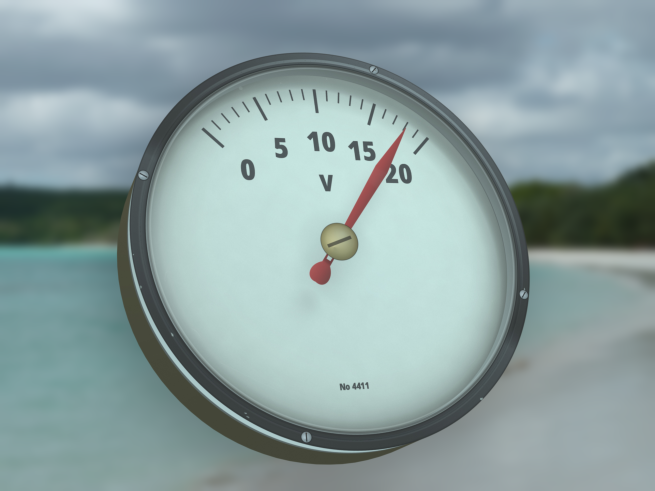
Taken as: V 18
